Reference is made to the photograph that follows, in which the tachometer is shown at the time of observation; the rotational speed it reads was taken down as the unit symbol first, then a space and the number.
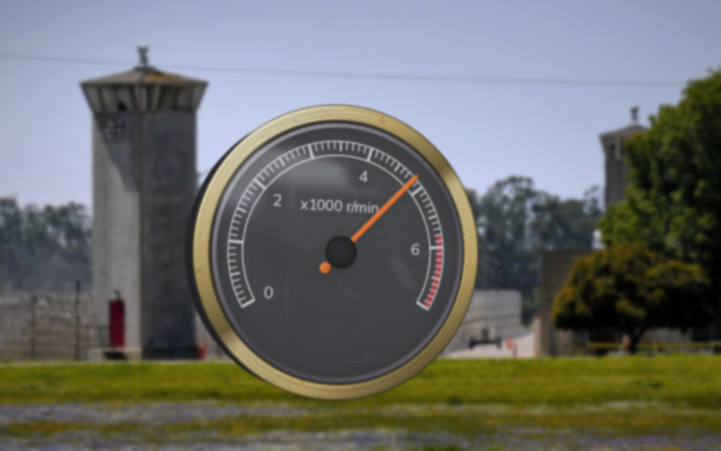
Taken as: rpm 4800
